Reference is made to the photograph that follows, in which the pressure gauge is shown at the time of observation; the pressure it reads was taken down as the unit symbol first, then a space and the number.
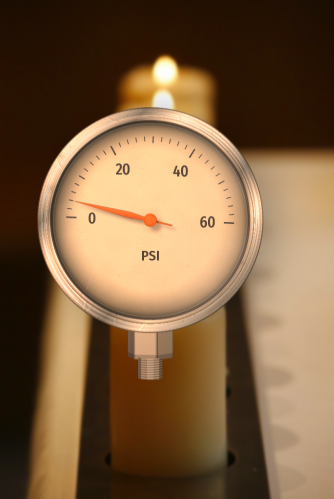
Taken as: psi 4
